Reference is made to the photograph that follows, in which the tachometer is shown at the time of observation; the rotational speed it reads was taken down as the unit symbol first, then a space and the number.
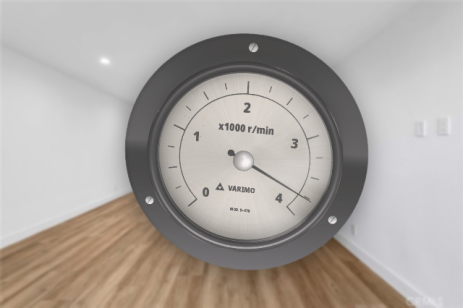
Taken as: rpm 3750
